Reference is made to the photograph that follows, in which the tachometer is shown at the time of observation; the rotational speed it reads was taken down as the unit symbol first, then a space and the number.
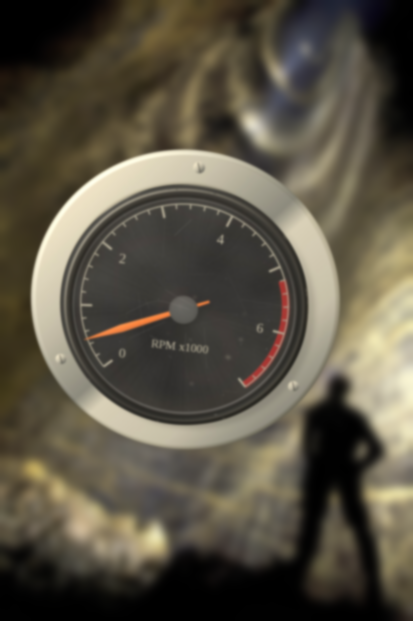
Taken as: rpm 500
